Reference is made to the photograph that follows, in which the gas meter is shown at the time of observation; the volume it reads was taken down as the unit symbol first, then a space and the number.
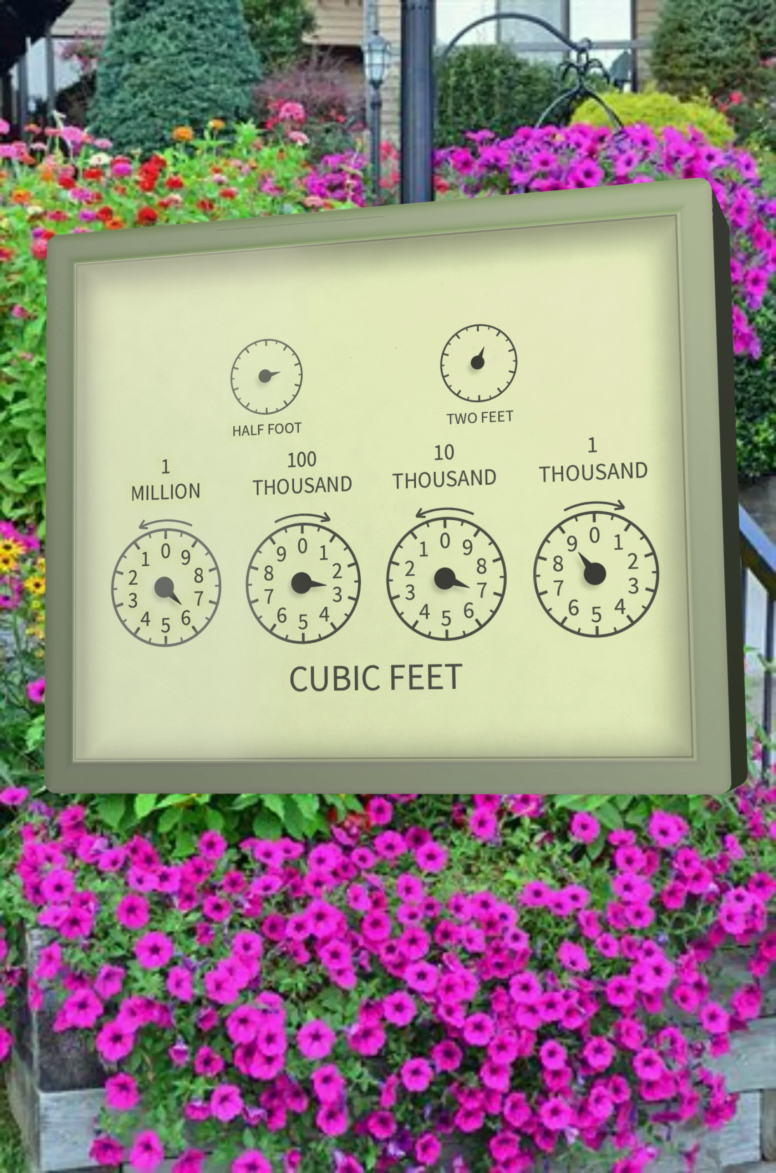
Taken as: ft³ 626900
